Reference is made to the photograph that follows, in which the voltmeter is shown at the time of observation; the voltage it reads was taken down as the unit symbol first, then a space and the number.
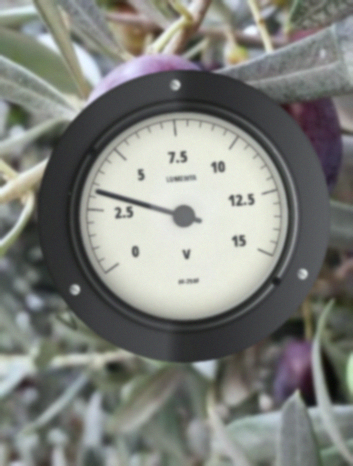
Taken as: V 3.25
